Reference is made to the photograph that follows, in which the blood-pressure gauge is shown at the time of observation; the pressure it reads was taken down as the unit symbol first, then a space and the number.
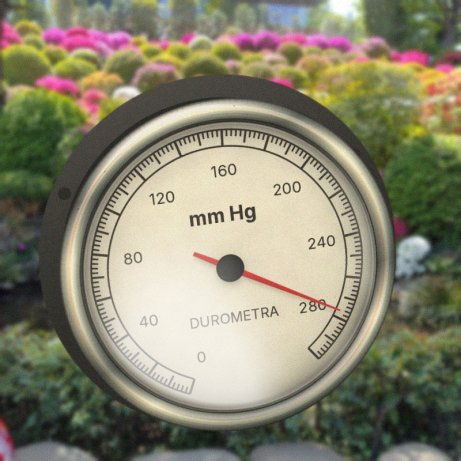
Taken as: mmHg 276
